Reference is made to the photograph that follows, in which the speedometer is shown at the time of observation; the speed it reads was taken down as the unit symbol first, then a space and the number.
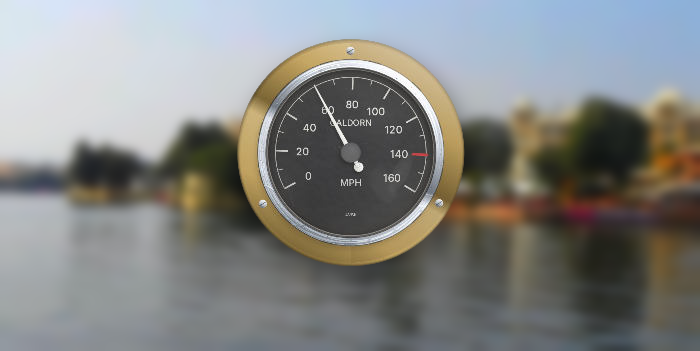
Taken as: mph 60
